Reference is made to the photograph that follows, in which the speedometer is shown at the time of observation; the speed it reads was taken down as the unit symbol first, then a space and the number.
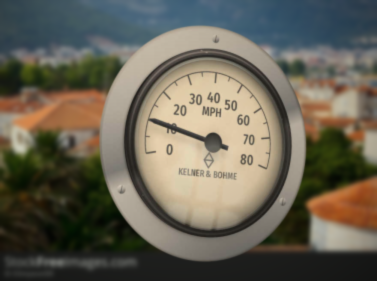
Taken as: mph 10
